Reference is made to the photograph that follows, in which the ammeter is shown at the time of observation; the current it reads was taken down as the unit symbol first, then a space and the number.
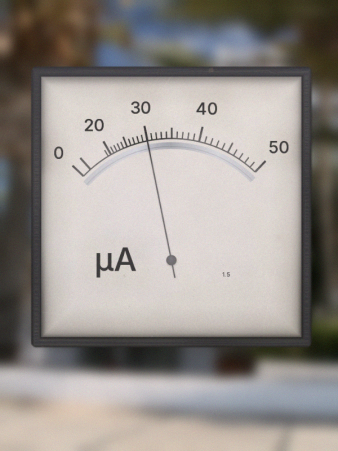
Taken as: µA 30
